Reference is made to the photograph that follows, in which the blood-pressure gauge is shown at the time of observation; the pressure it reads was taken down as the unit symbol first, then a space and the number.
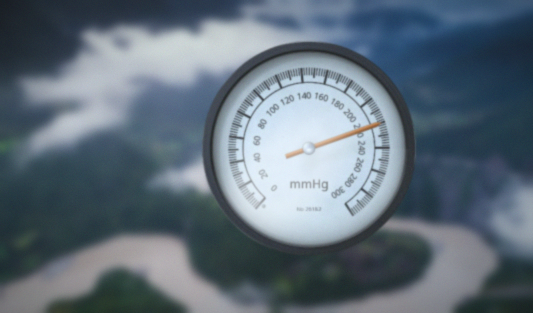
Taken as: mmHg 220
